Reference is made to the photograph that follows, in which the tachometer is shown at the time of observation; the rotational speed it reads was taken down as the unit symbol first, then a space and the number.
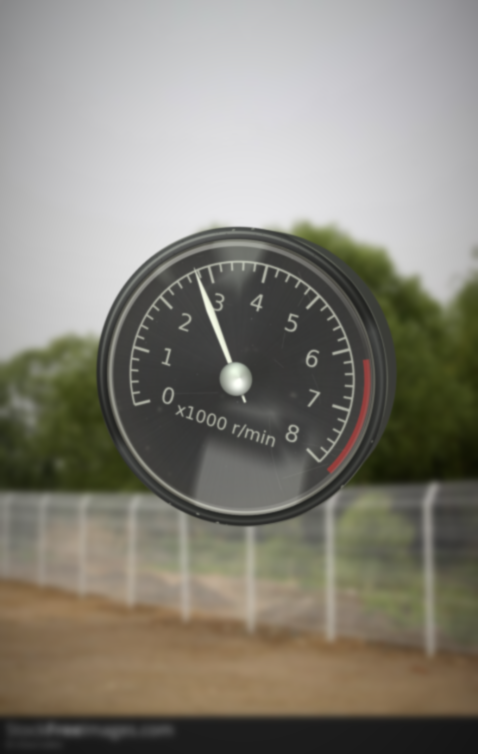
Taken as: rpm 2800
